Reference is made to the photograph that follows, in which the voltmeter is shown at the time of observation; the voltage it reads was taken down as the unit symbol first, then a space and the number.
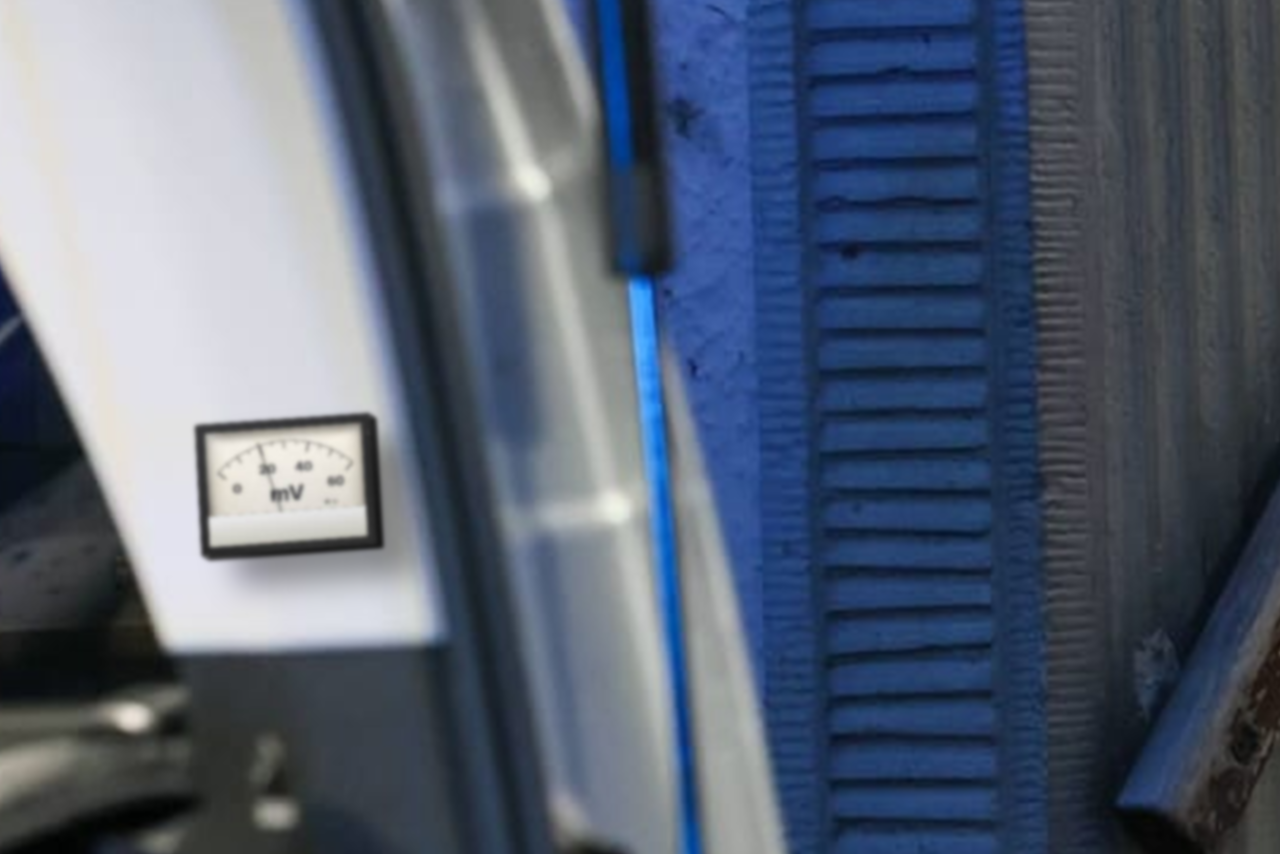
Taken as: mV 20
